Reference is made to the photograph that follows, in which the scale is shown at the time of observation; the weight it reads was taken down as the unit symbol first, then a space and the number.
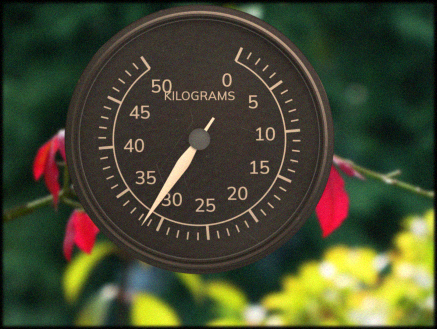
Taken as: kg 31.5
